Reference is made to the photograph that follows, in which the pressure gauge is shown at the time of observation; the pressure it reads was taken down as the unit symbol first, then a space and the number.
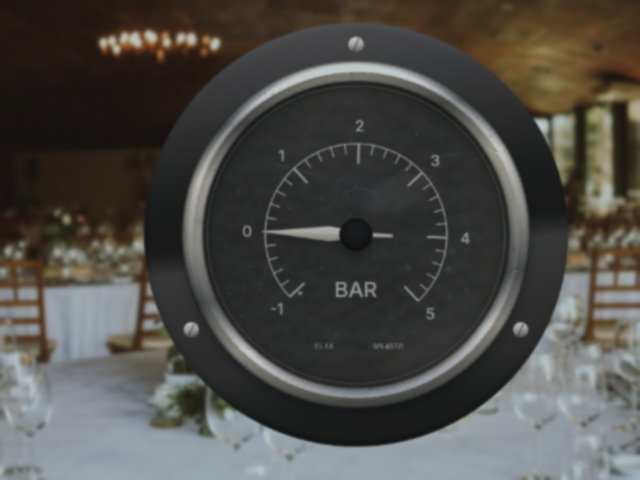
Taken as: bar 0
